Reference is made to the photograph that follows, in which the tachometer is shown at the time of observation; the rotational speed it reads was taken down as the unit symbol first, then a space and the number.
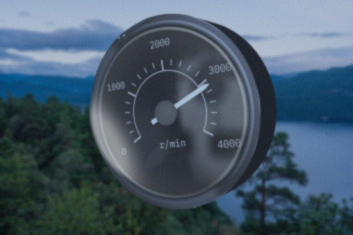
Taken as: rpm 3100
